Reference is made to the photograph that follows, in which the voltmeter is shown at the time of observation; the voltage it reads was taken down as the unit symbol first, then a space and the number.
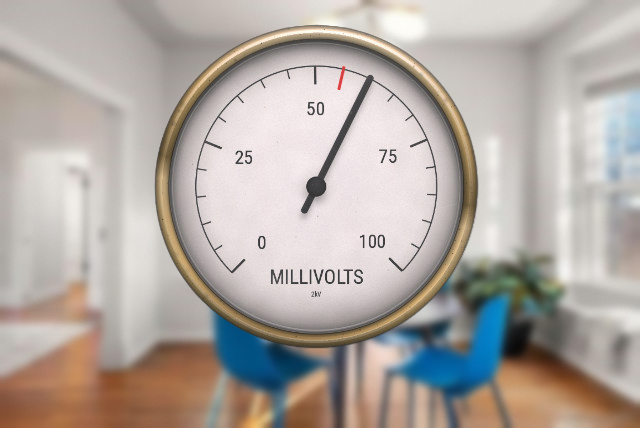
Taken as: mV 60
